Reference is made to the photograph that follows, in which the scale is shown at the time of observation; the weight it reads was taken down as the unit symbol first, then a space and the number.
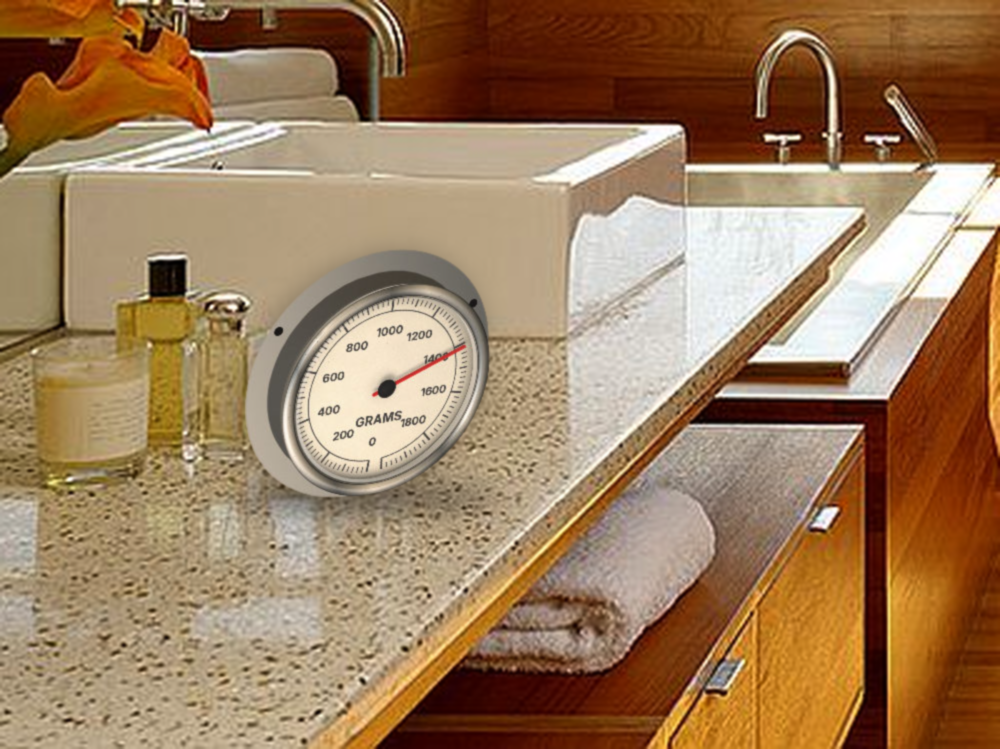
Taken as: g 1400
